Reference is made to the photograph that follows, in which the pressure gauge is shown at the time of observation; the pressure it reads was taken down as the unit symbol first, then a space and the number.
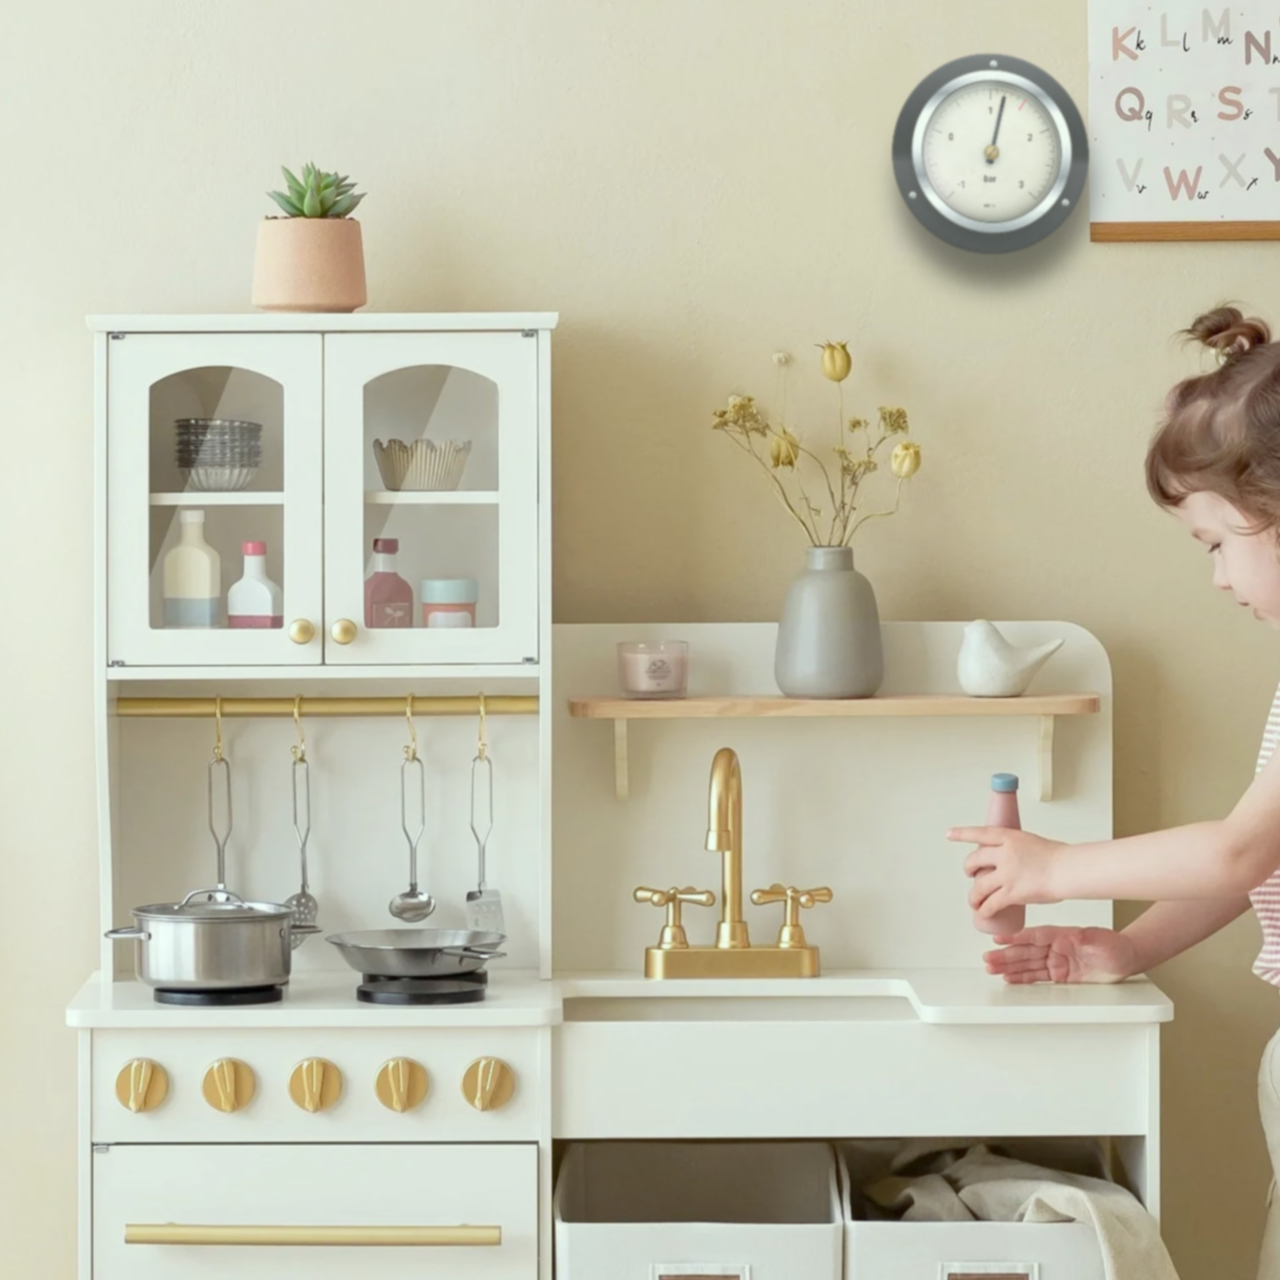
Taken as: bar 1.2
